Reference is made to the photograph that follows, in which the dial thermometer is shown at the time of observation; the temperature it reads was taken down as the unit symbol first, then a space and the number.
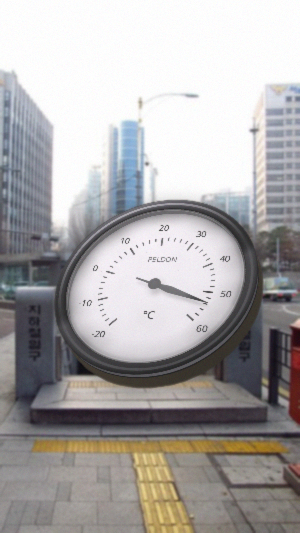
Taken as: °C 54
